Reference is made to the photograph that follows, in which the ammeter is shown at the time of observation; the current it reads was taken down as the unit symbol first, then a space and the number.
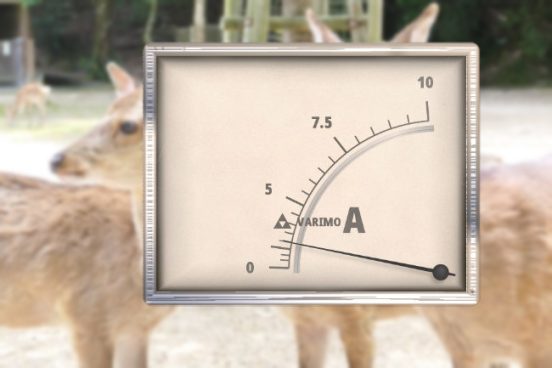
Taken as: A 3
